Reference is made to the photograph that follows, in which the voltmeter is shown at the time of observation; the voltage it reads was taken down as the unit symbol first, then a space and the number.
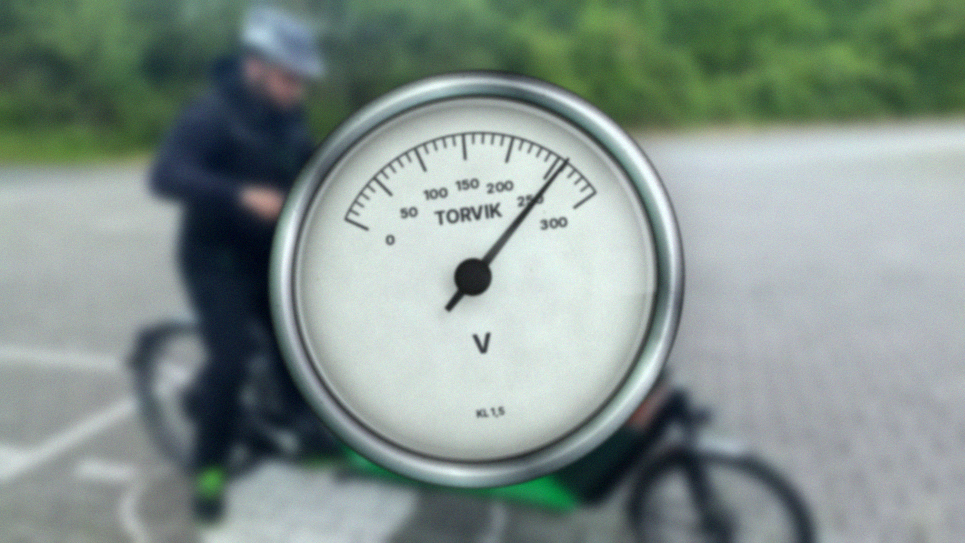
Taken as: V 260
